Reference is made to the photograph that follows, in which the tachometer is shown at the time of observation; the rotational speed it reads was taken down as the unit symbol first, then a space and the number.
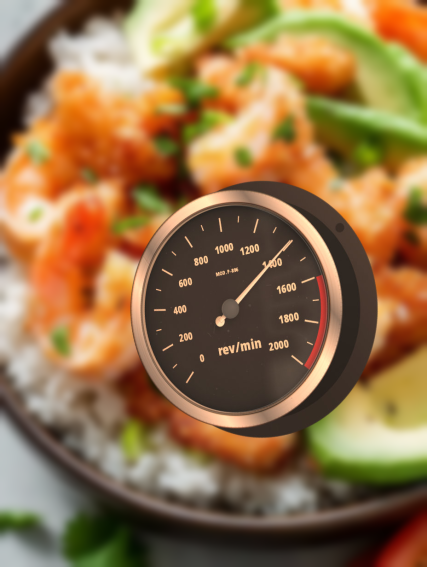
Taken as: rpm 1400
